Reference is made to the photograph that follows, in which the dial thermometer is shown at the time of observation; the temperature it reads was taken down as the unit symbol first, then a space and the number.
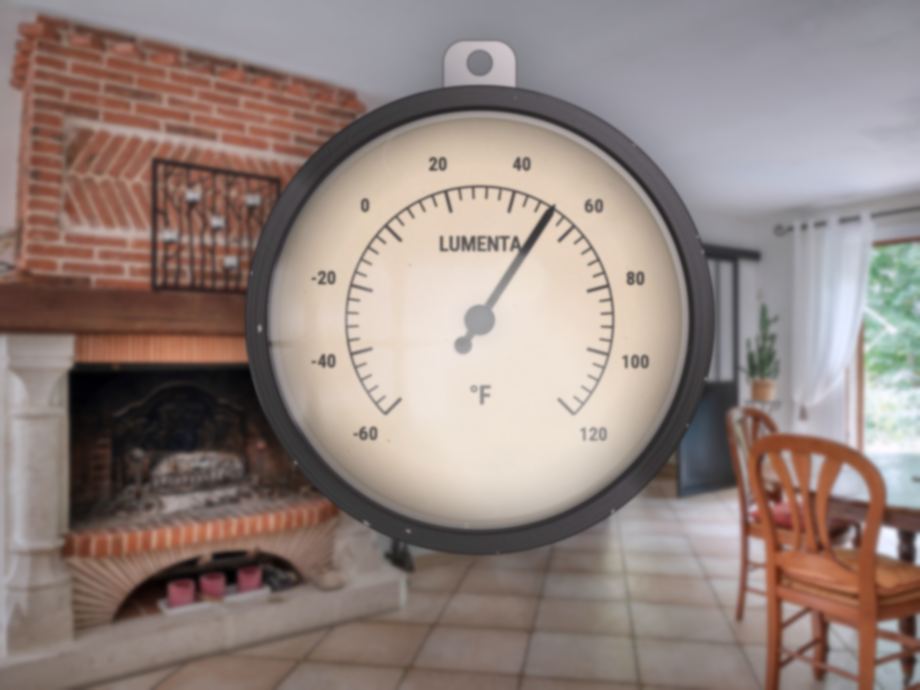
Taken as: °F 52
